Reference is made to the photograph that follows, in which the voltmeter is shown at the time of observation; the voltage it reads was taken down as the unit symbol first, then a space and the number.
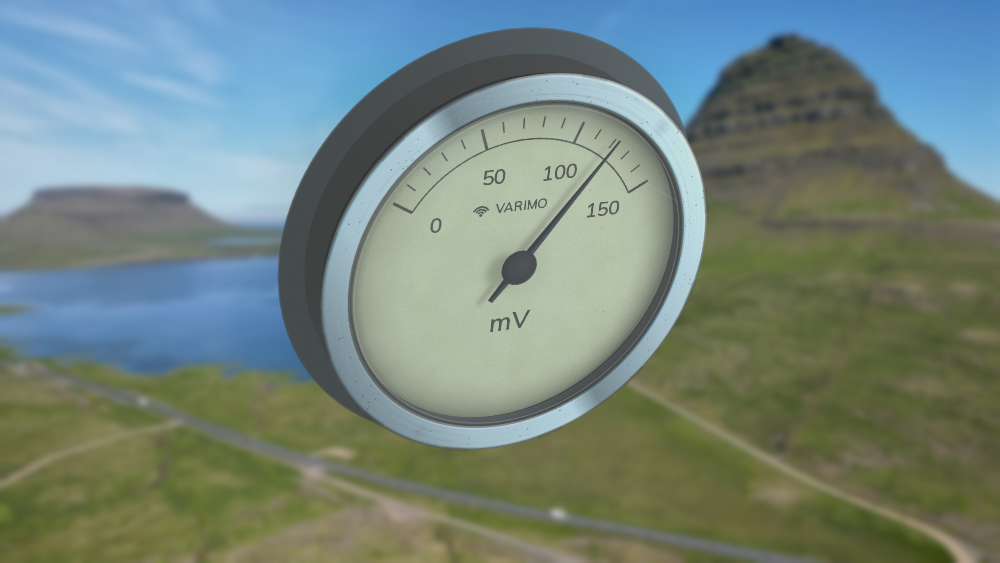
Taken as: mV 120
